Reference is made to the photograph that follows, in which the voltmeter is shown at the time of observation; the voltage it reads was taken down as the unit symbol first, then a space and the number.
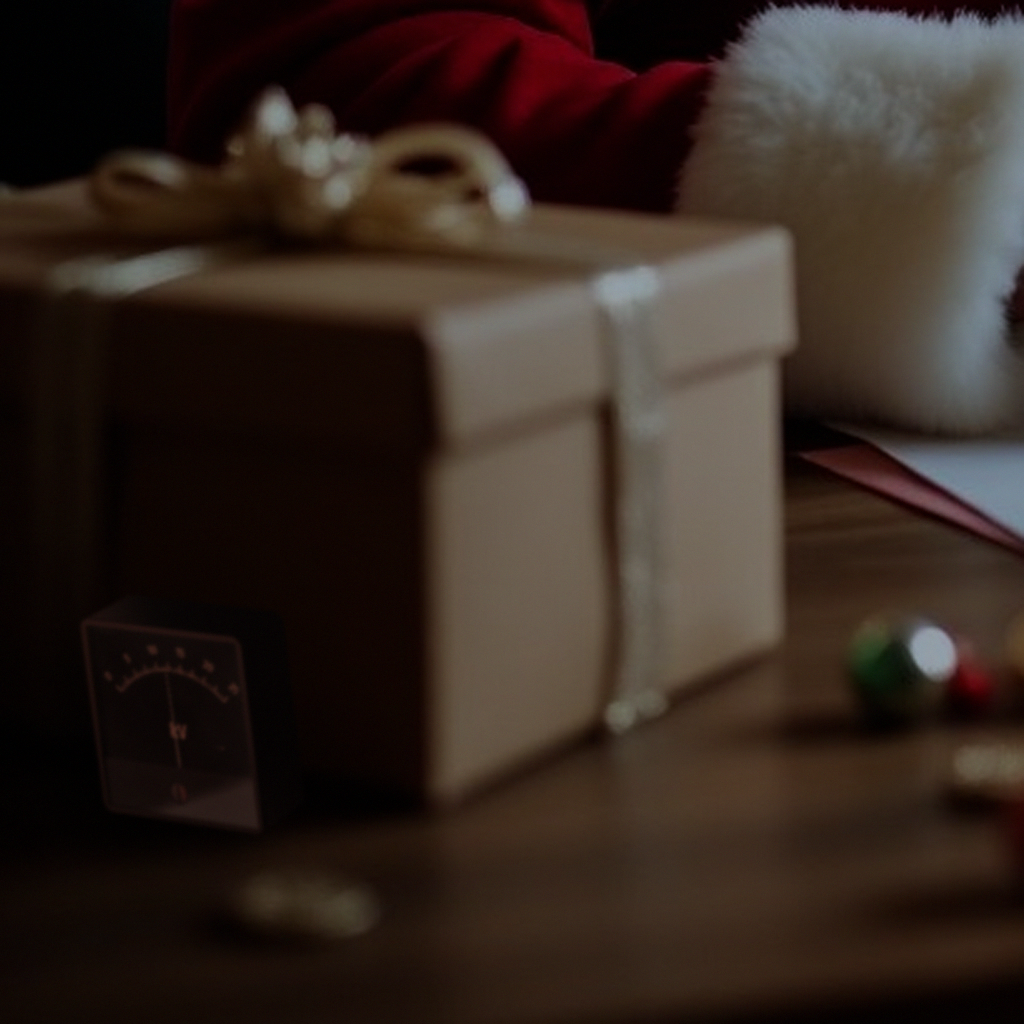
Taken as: kV 12.5
